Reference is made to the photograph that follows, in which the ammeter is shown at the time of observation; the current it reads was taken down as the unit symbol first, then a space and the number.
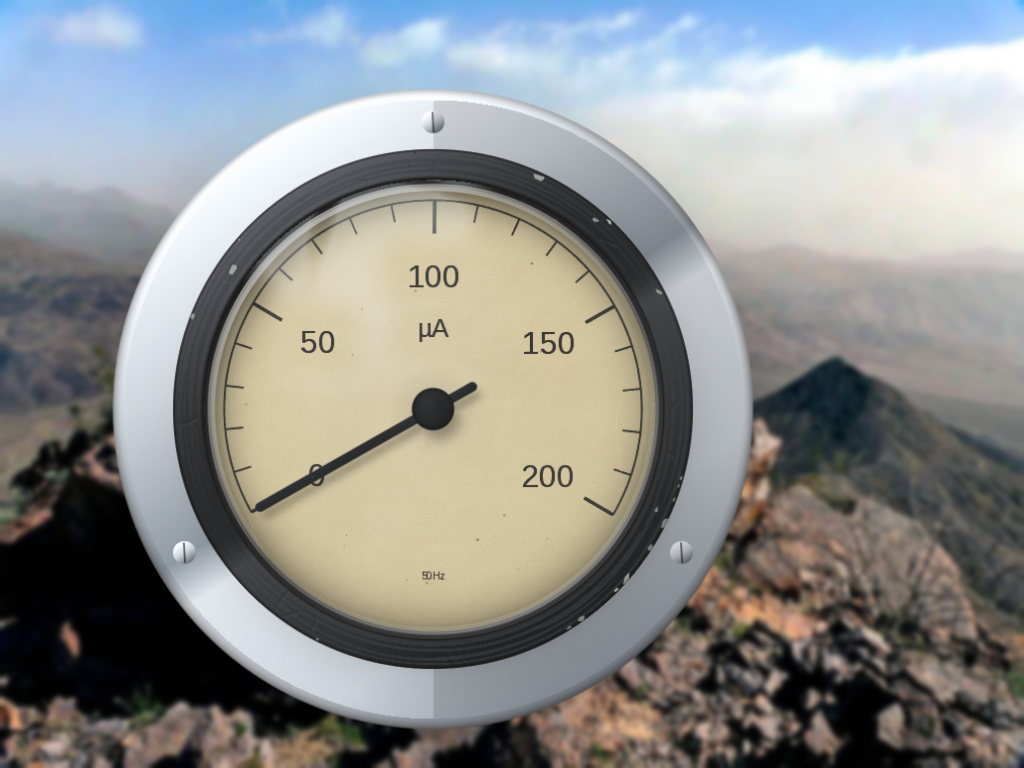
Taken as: µA 0
